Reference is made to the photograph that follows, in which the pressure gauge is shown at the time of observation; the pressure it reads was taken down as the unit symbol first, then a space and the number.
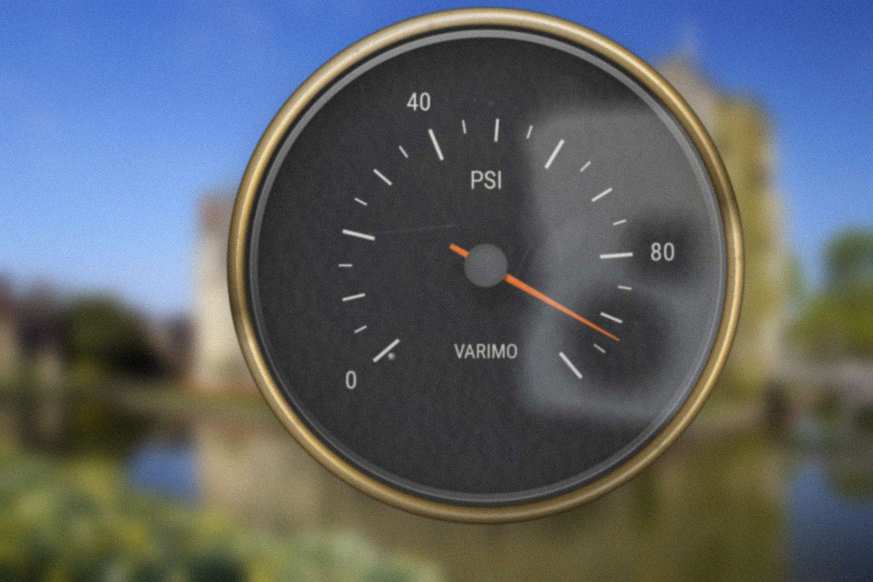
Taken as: psi 92.5
